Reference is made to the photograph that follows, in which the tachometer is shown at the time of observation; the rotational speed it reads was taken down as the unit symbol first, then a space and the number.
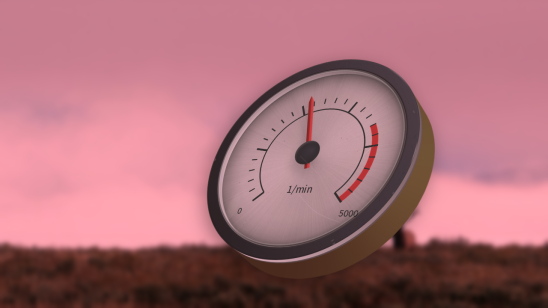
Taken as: rpm 2200
